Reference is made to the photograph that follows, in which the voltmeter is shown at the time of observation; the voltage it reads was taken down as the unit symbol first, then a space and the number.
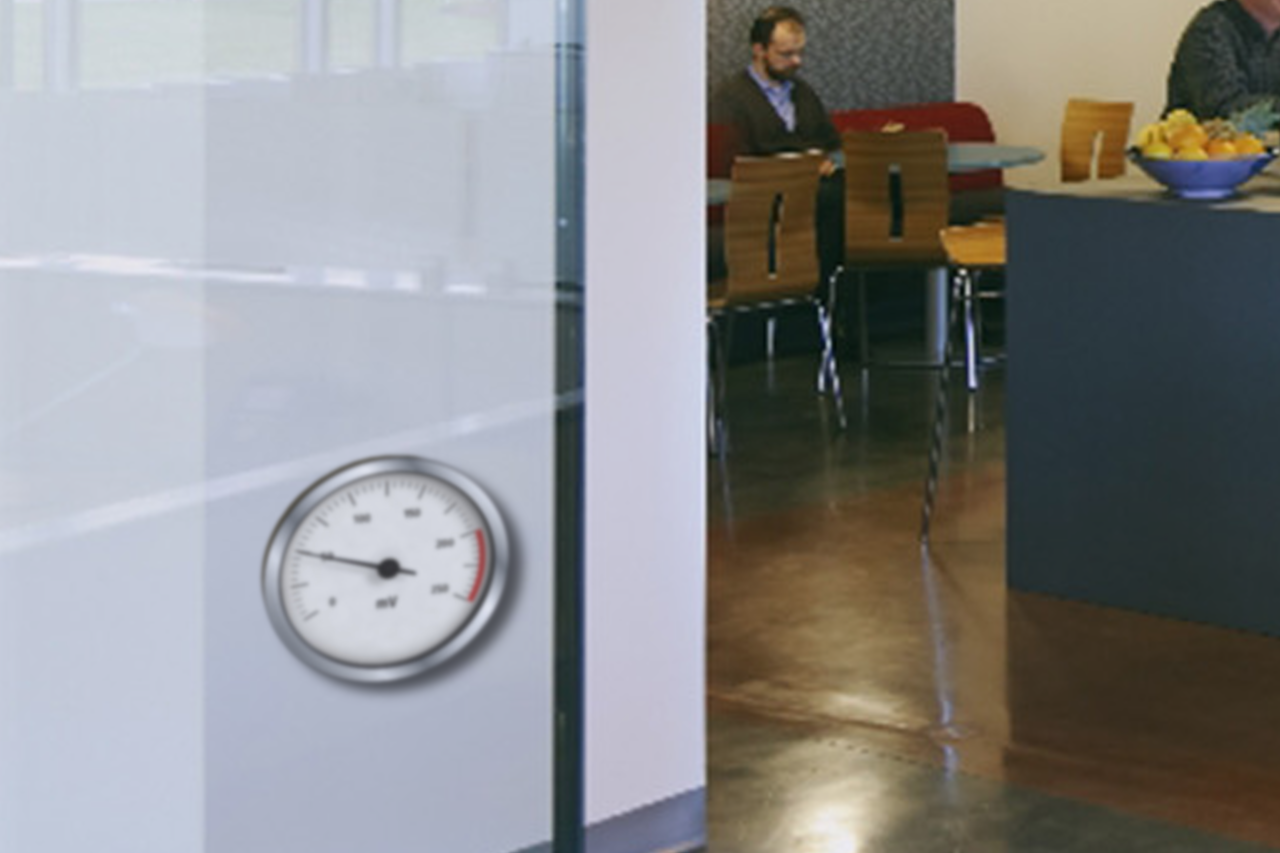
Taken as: mV 50
